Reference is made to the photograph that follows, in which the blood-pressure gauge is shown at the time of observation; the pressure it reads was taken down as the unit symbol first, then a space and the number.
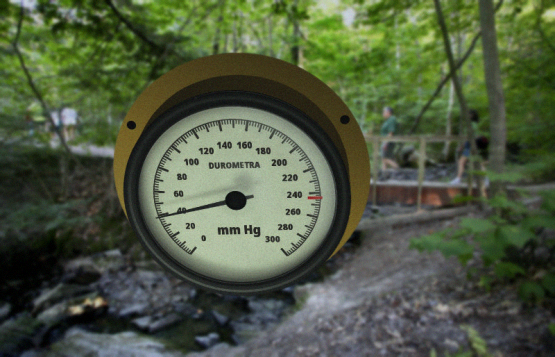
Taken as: mmHg 40
